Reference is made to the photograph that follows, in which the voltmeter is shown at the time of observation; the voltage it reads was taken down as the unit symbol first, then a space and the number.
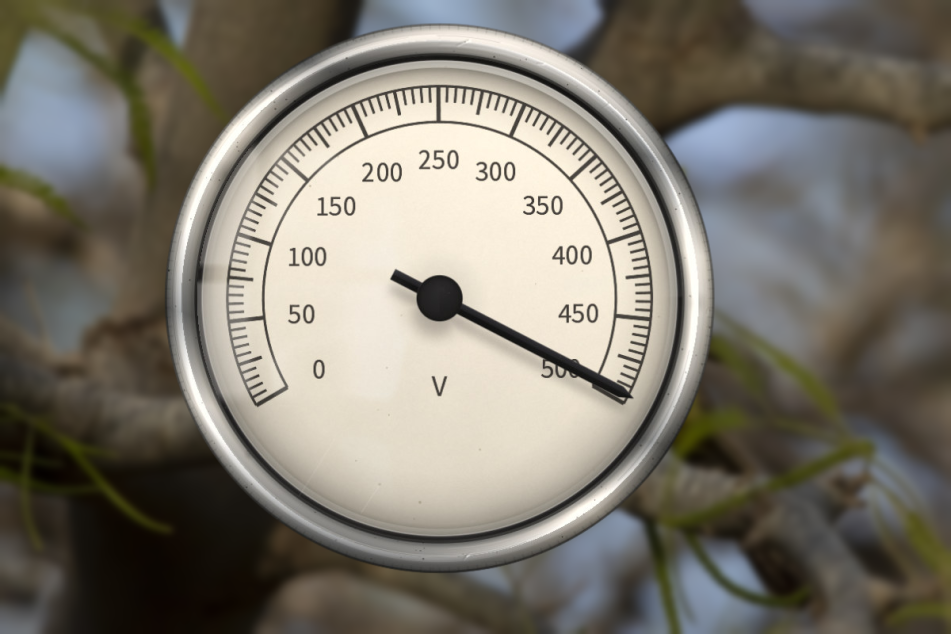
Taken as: V 495
